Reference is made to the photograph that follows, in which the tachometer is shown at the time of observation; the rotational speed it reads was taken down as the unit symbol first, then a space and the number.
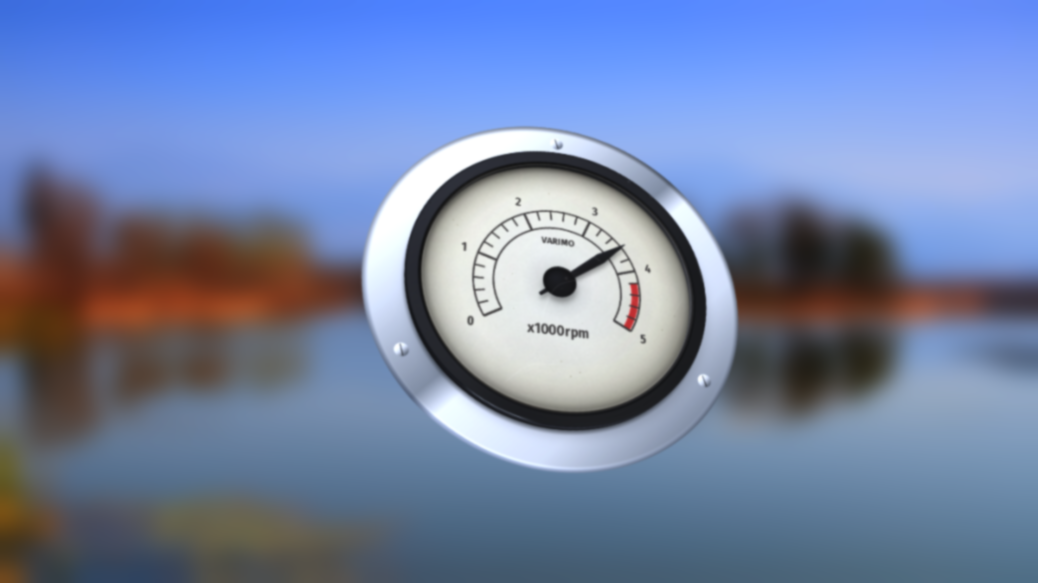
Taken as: rpm 3600
